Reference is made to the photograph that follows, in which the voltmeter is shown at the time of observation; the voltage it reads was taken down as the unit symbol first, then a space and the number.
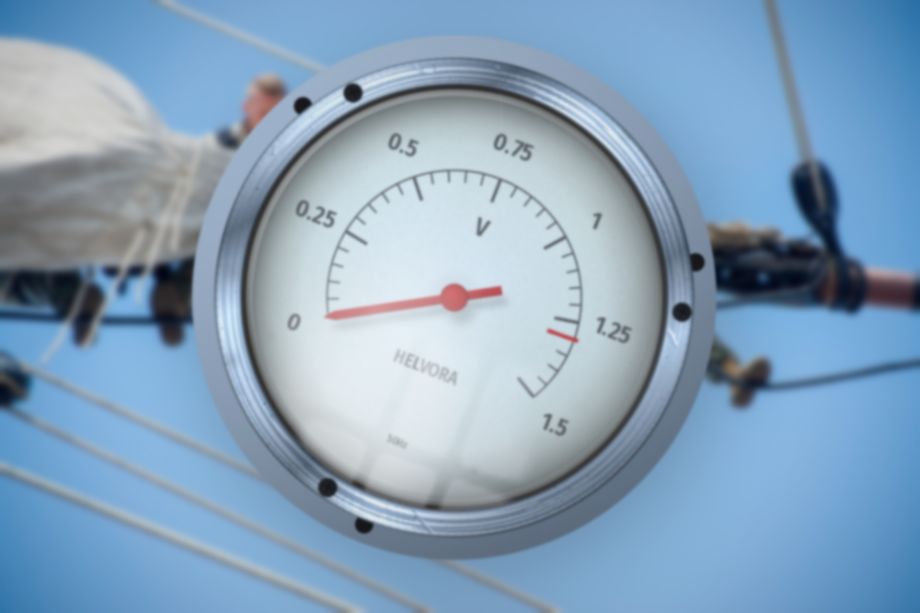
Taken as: V 0
